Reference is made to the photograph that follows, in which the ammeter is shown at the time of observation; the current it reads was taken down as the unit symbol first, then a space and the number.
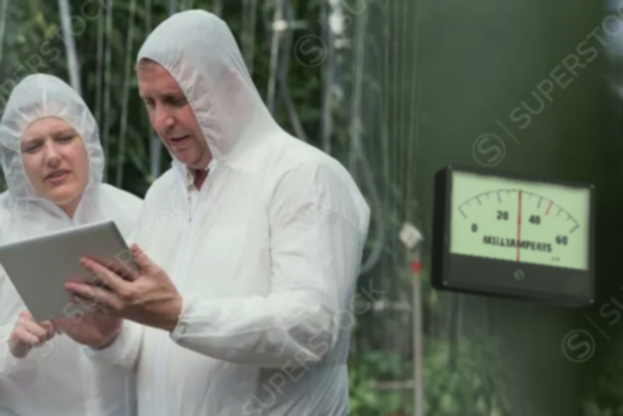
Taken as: mA 30
